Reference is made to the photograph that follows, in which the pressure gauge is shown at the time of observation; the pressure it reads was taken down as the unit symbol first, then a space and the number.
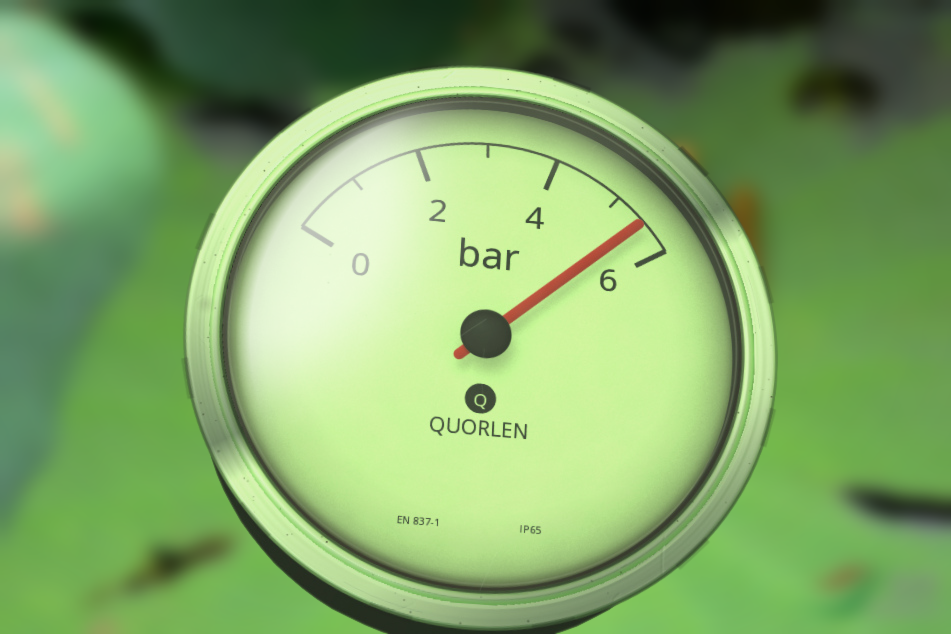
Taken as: bar 5.5
